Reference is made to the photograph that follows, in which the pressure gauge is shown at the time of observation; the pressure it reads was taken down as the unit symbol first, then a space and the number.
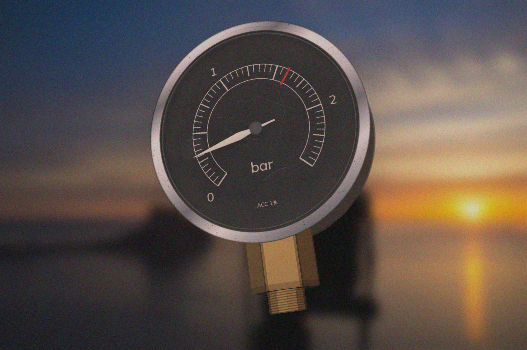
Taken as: bar 0.3
